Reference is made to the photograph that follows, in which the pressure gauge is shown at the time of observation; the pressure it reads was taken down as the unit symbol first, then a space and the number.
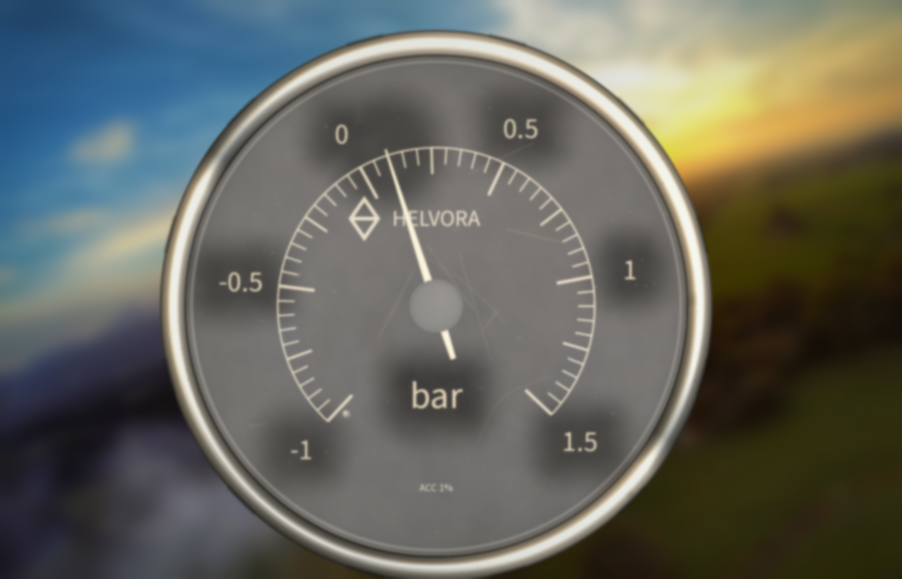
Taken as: bar 0.1
